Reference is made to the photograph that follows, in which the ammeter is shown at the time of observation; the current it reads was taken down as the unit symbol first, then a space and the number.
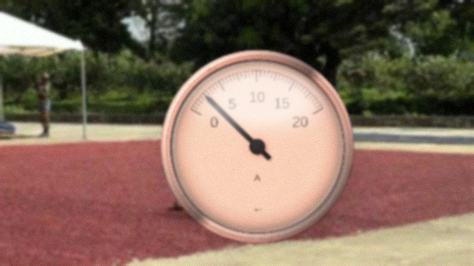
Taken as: A 2.5
